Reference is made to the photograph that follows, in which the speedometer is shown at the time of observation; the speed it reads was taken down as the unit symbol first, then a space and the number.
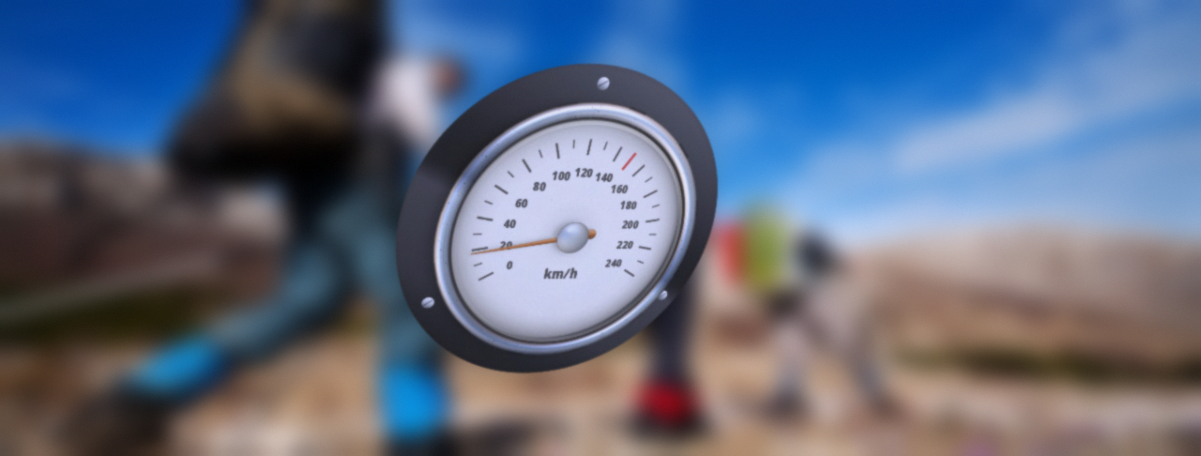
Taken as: km/h 20
